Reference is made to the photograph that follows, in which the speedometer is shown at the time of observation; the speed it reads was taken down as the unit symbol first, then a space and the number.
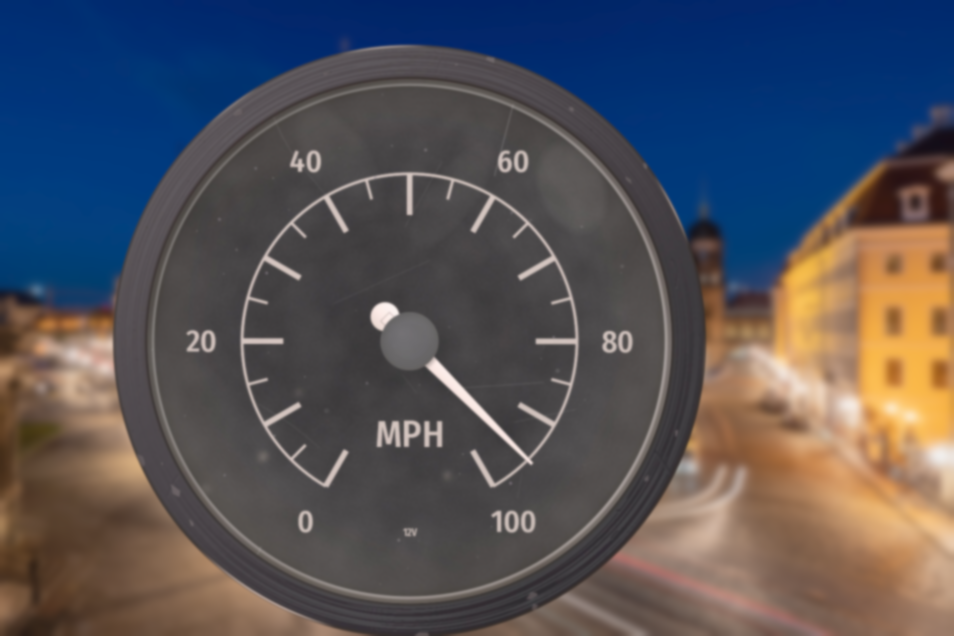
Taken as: mph 95
